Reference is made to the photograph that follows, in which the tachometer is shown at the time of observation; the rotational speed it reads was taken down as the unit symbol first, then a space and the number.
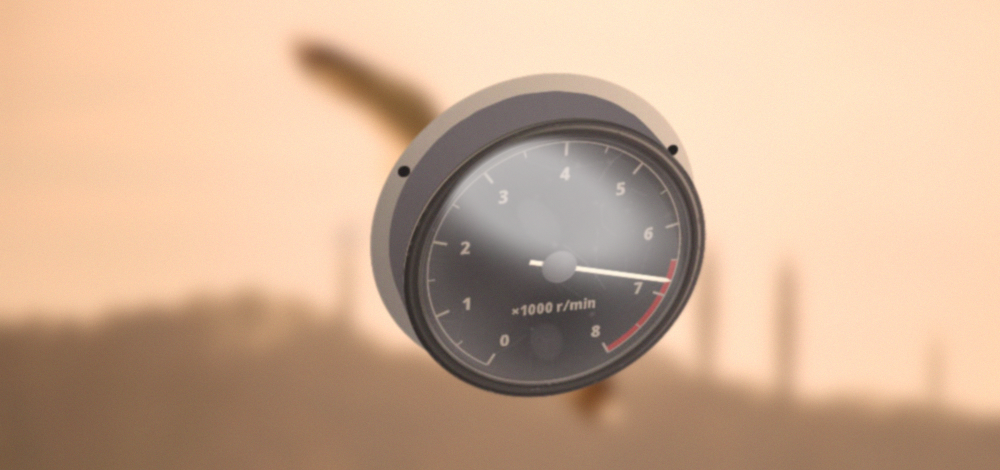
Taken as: rpm 6750
